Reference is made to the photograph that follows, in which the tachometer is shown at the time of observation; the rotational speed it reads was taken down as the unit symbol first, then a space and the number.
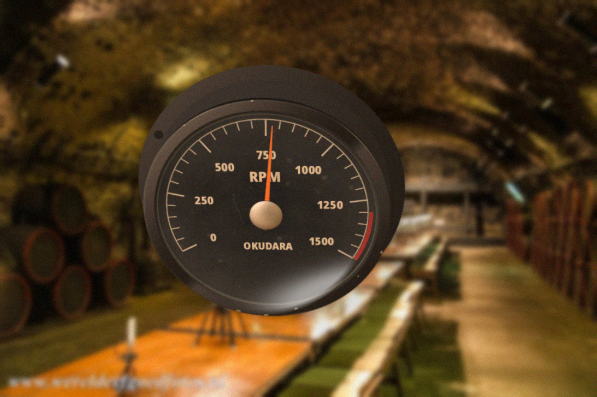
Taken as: rpm 775
